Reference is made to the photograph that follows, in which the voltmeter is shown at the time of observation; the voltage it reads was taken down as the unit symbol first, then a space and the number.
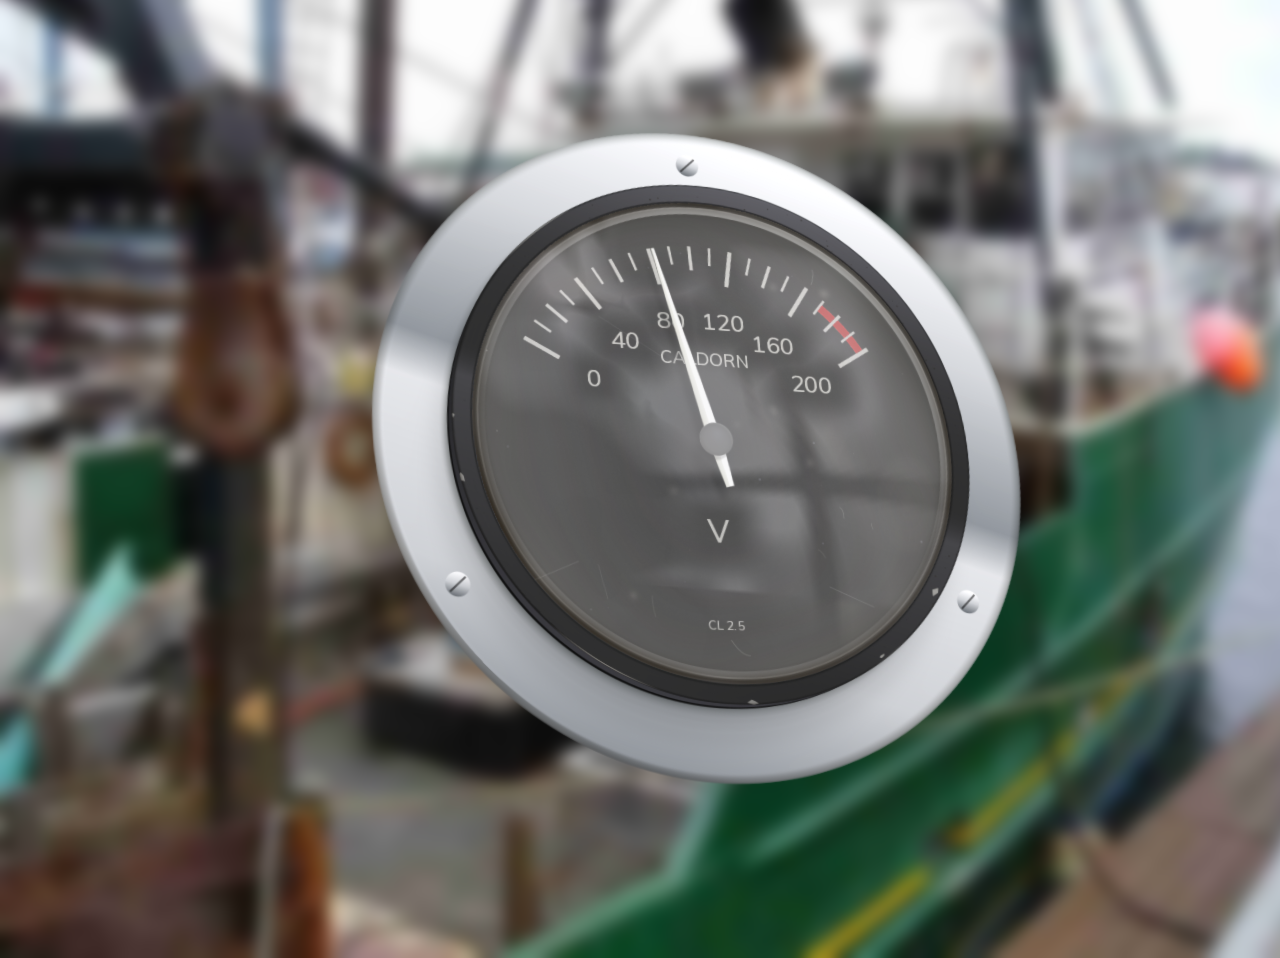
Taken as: V 80
